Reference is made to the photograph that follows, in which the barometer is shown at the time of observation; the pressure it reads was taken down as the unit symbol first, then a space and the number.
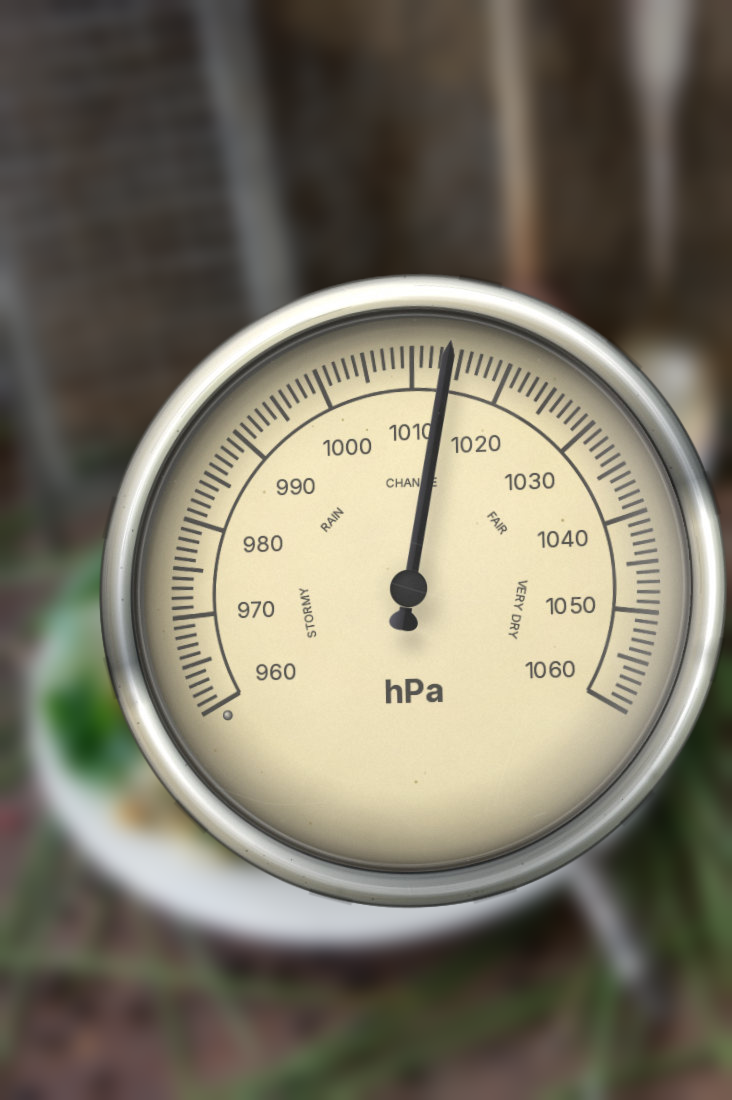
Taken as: hPa 1014
